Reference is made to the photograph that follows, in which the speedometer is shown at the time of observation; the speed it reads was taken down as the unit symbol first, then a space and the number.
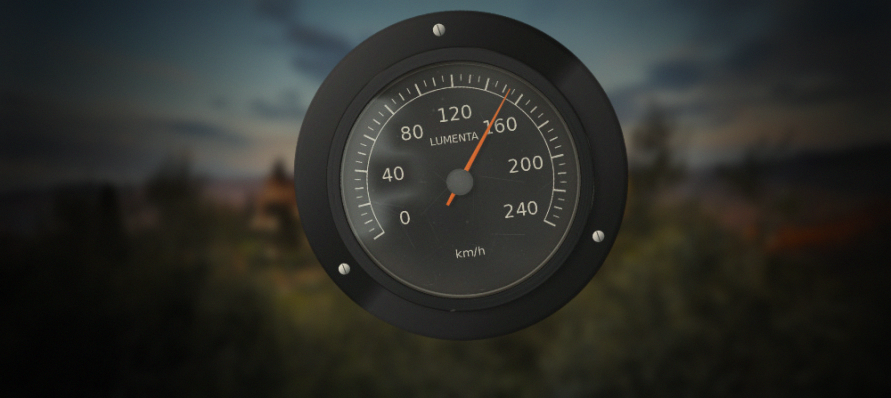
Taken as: km/h 152.5
